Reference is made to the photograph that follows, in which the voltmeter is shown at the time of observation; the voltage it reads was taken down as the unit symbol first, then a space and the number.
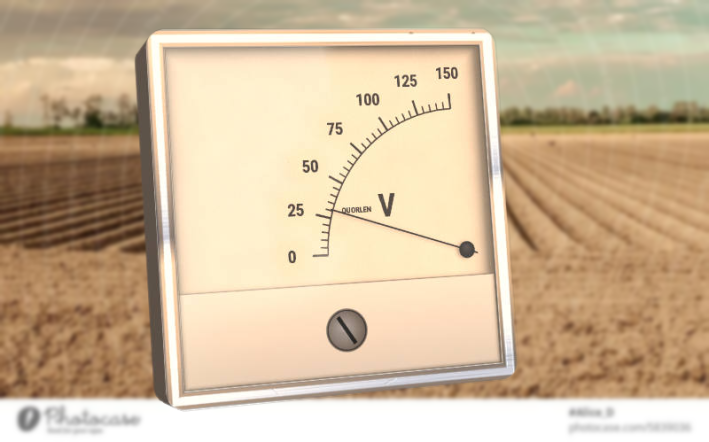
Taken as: V 30
